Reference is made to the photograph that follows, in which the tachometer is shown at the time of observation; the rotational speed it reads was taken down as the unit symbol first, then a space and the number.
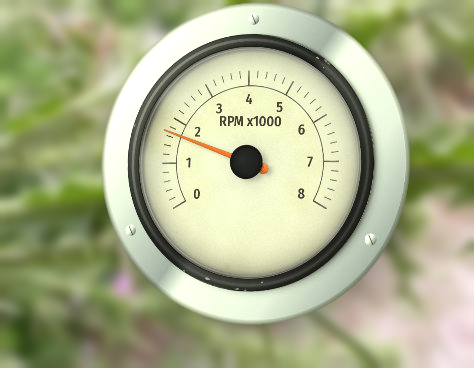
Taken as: rpm 1700
